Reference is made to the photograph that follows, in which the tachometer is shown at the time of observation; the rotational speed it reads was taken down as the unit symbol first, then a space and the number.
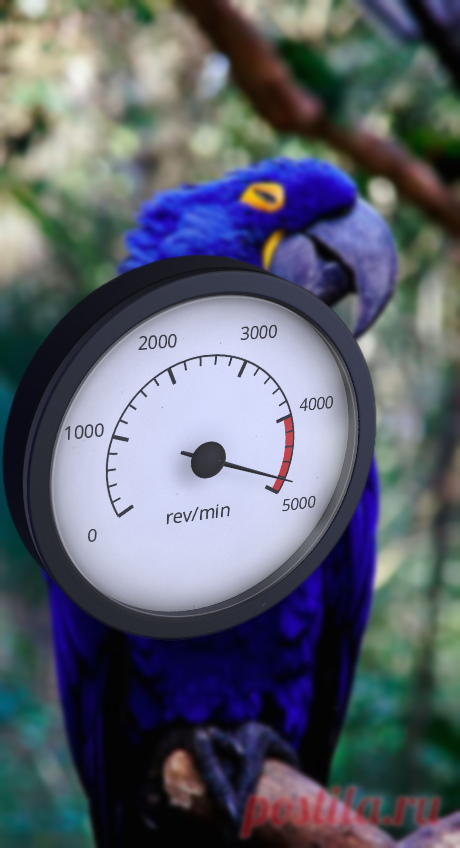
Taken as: rpm 4800
